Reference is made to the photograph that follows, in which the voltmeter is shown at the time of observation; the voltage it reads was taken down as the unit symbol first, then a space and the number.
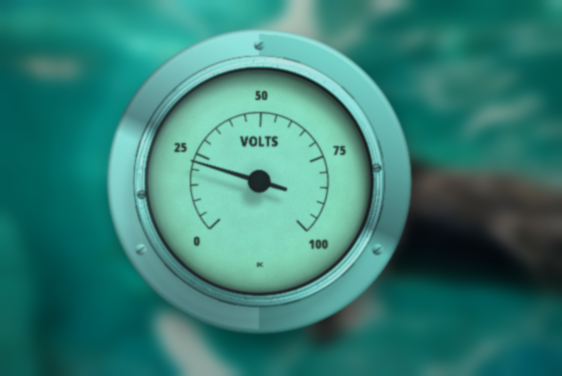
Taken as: V 22.5
